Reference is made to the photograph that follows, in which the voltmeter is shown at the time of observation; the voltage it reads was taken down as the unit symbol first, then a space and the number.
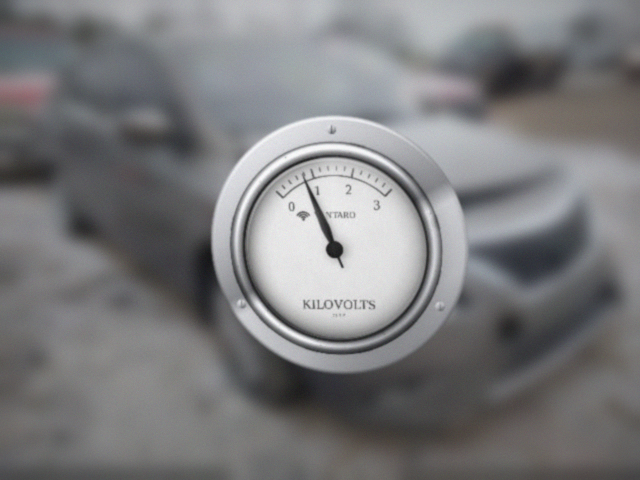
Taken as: kV 0.8
